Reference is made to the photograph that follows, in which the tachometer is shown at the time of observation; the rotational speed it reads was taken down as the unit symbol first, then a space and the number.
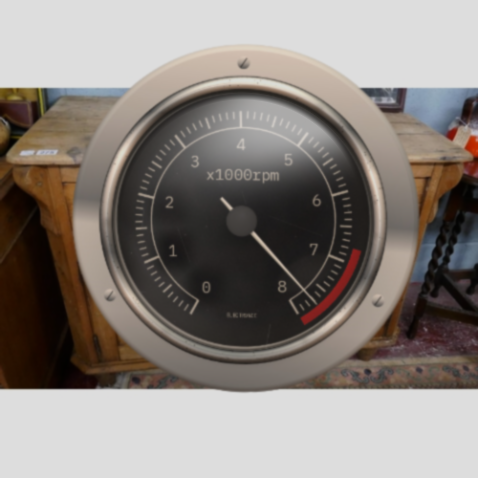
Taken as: rpm 7700
